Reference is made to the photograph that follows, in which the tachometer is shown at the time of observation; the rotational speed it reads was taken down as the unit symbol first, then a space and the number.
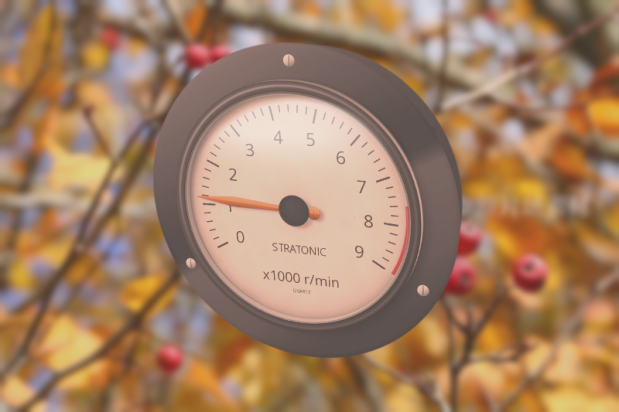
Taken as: rpm 1200
